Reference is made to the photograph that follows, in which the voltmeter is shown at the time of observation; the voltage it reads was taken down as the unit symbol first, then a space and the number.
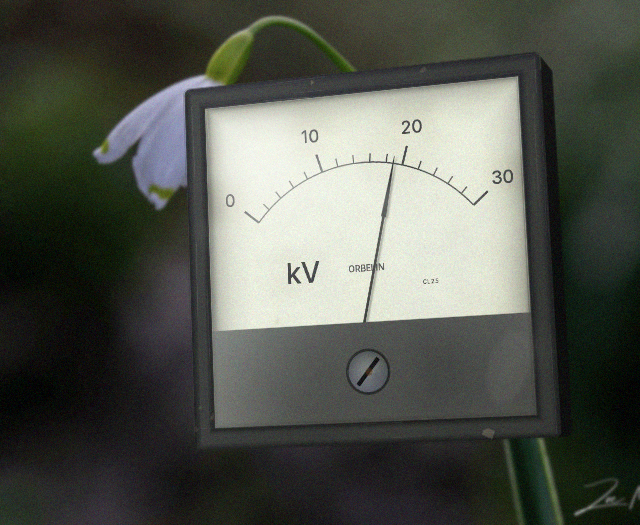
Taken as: kV 19
